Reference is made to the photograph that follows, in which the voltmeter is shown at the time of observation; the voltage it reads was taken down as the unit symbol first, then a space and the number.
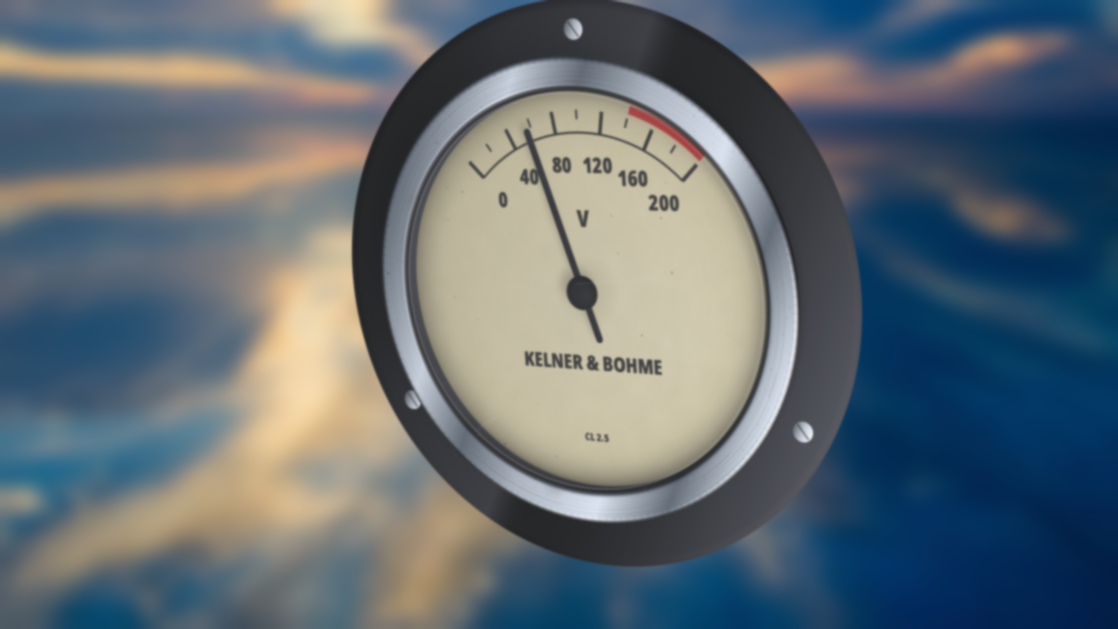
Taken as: V 60
